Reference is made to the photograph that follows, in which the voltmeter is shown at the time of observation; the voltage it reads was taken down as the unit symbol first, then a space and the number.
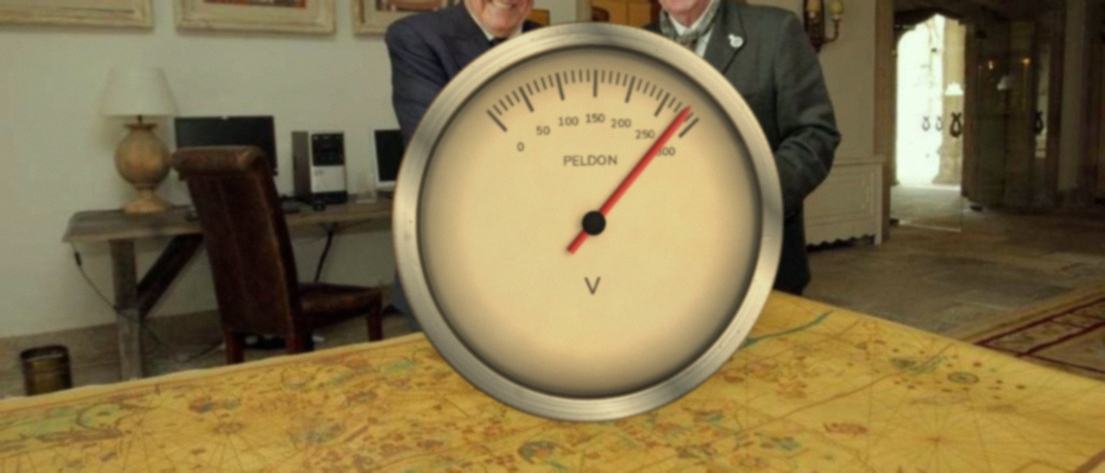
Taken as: V 280
